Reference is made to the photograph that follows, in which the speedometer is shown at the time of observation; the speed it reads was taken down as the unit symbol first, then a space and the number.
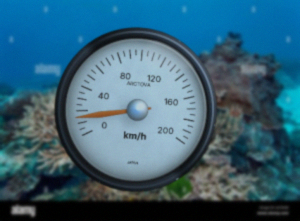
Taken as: km/h 15
